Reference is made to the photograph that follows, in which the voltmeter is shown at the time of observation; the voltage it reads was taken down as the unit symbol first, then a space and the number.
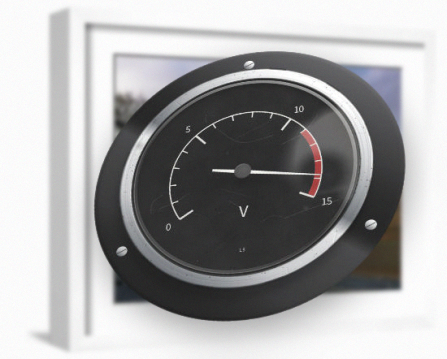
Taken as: V 14
